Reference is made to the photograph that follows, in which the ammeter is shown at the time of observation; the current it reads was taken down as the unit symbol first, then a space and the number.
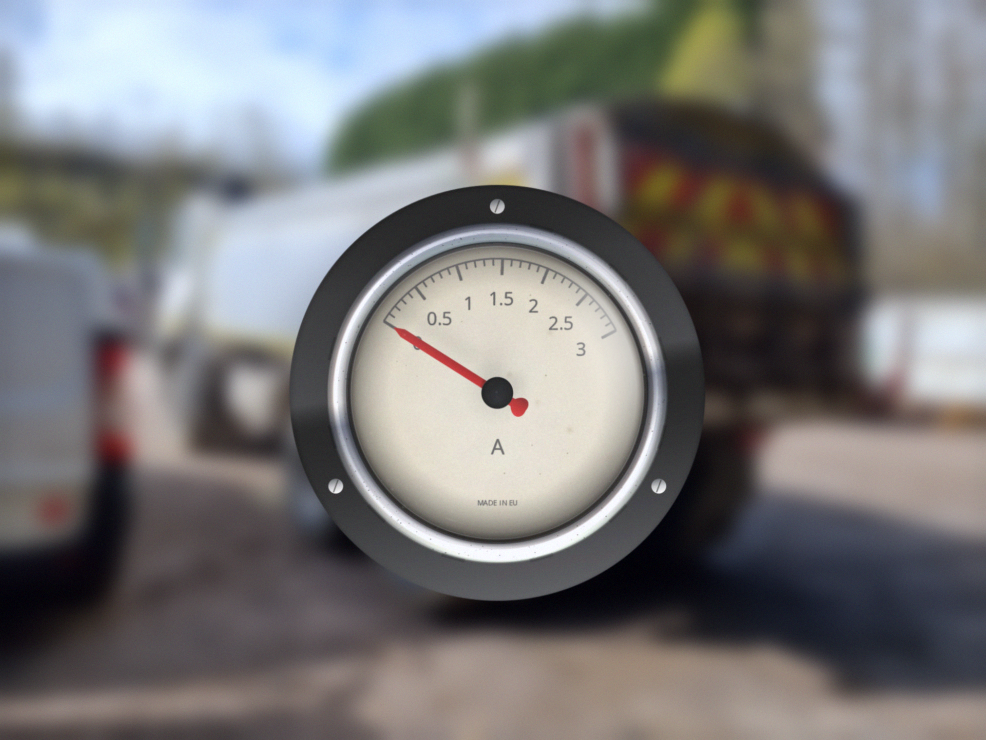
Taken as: A 0
